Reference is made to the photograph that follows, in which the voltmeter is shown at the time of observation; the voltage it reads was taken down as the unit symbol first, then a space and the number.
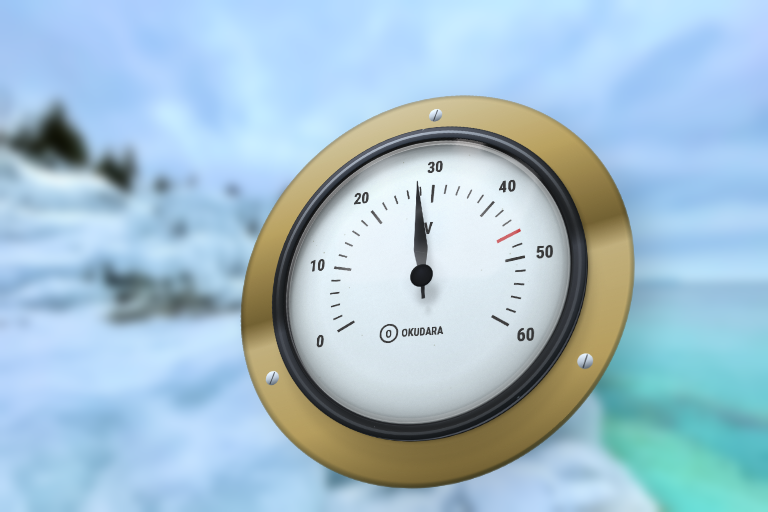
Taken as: V 28
